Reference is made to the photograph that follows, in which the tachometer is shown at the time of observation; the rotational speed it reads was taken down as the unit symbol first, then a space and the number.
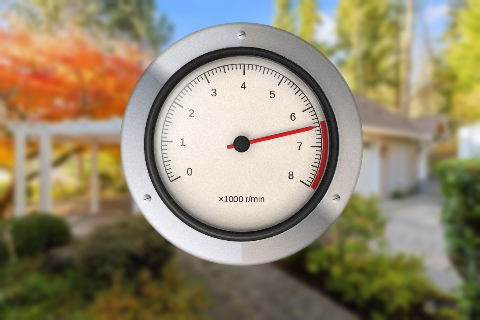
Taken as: rpm 6500
